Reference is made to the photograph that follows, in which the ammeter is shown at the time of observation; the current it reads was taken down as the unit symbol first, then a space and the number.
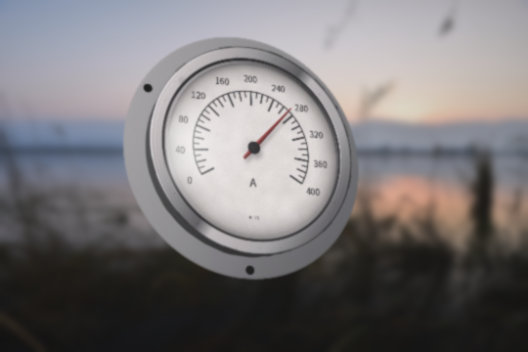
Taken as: A 270
